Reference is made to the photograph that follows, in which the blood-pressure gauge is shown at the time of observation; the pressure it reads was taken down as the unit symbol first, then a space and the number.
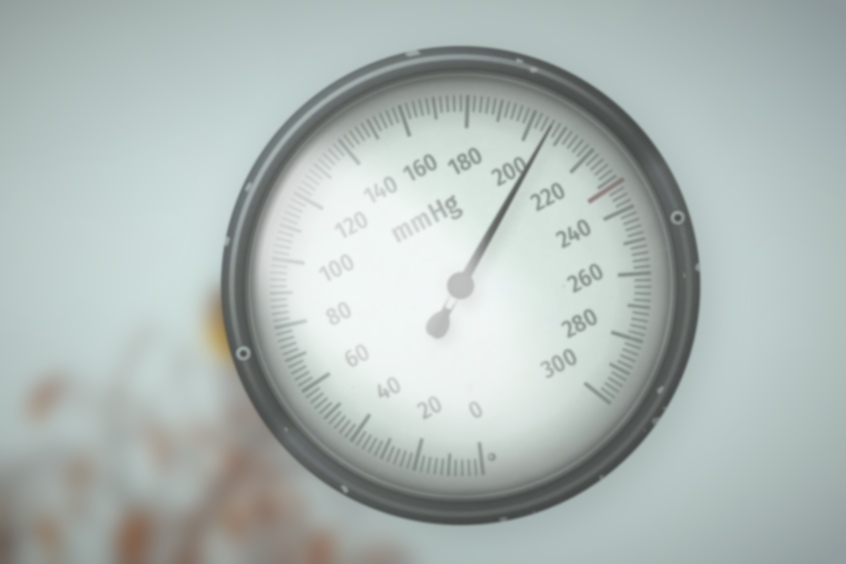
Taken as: mmHg 206
